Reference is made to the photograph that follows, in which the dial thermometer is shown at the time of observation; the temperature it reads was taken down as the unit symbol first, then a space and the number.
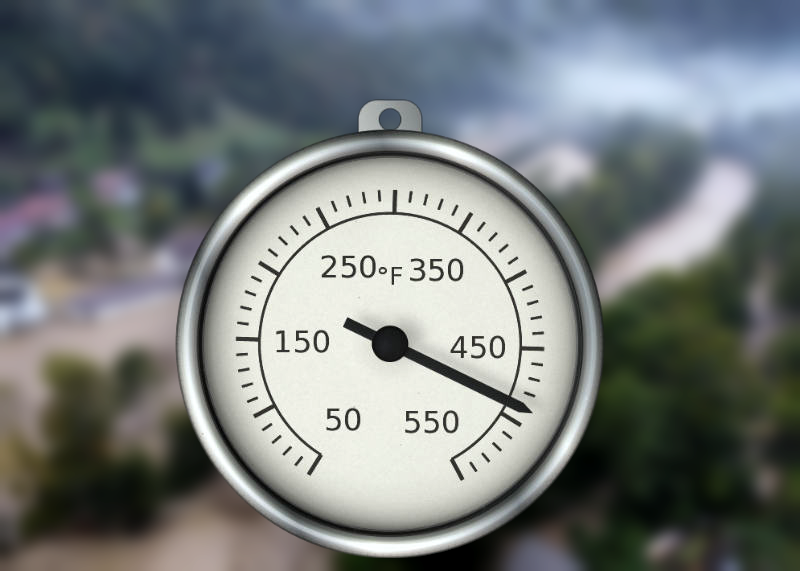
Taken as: °F 490
